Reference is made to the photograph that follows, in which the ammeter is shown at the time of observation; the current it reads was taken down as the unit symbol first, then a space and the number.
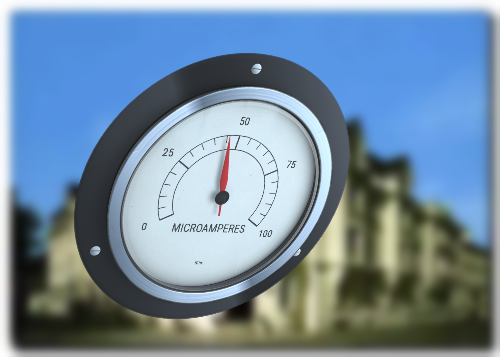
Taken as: µA 45
